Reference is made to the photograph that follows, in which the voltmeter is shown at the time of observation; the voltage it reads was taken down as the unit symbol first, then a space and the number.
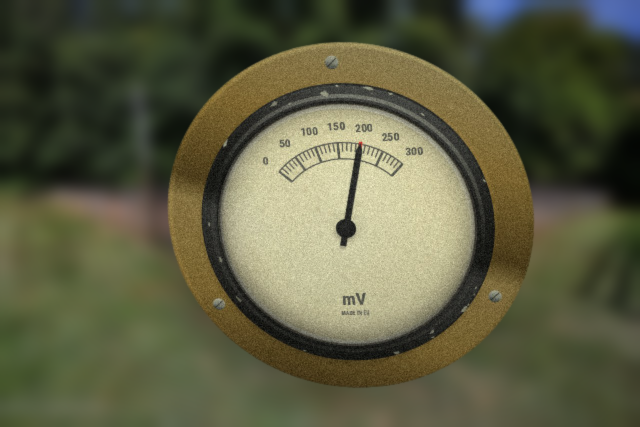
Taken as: mV 200
